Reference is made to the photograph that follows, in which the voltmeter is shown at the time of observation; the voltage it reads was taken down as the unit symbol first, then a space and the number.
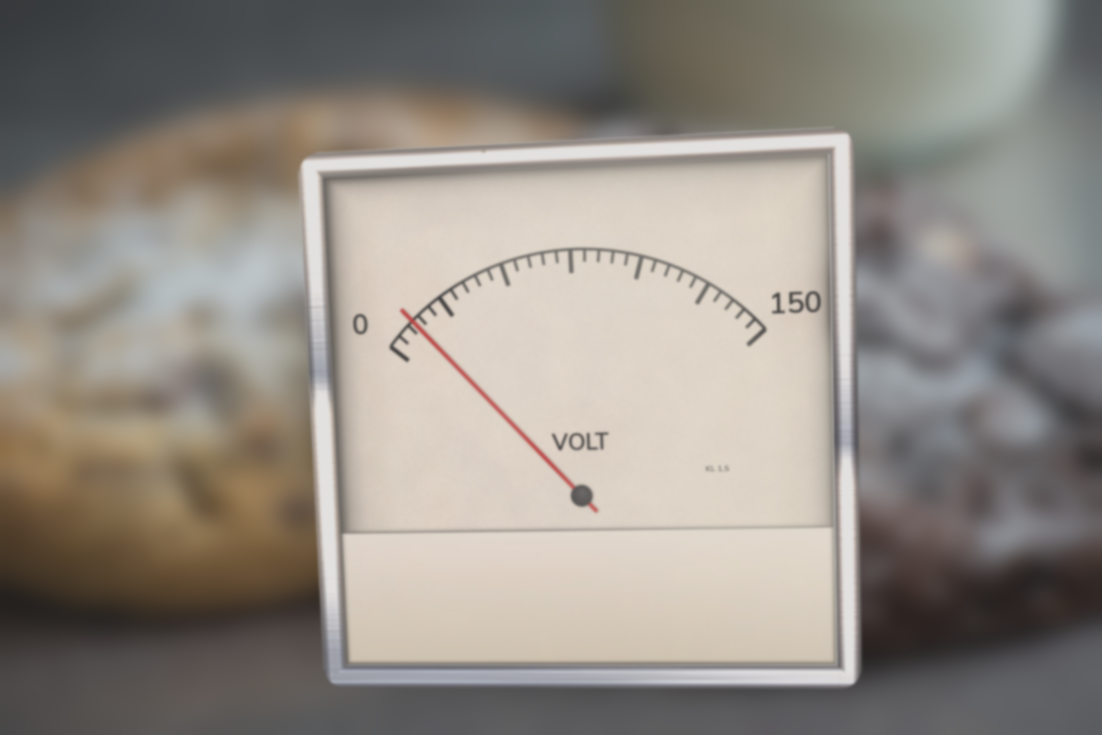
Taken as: V 12.5
